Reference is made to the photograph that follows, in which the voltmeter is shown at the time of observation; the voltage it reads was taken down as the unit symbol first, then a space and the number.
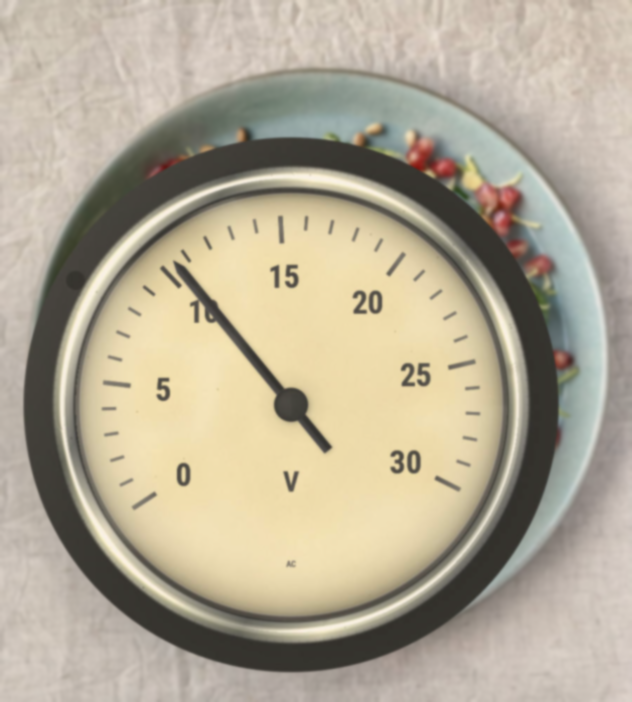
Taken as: V 10.5
